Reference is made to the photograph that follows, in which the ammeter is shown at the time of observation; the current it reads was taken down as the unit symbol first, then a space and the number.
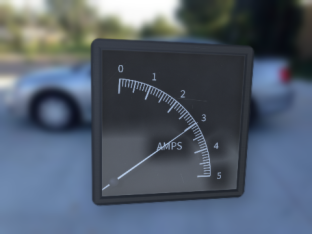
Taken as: A 3
